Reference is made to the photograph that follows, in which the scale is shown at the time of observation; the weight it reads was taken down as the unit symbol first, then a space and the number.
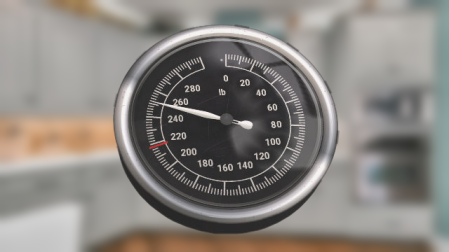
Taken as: lb 250
